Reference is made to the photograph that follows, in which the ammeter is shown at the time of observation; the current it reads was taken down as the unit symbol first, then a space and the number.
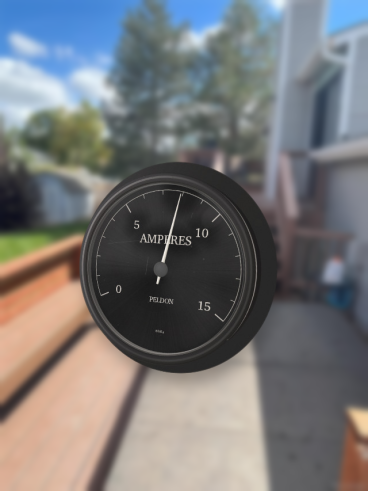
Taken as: A 8
